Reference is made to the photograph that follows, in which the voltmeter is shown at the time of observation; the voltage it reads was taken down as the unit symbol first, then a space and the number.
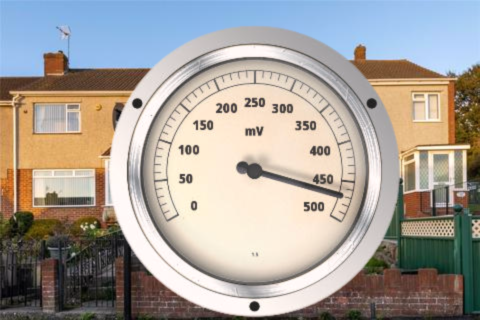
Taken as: mV 470
